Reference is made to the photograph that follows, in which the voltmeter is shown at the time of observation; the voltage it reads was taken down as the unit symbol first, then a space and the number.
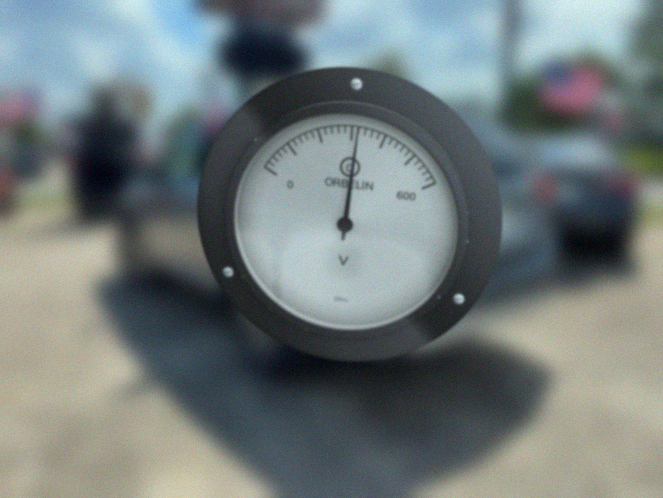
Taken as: V 320
